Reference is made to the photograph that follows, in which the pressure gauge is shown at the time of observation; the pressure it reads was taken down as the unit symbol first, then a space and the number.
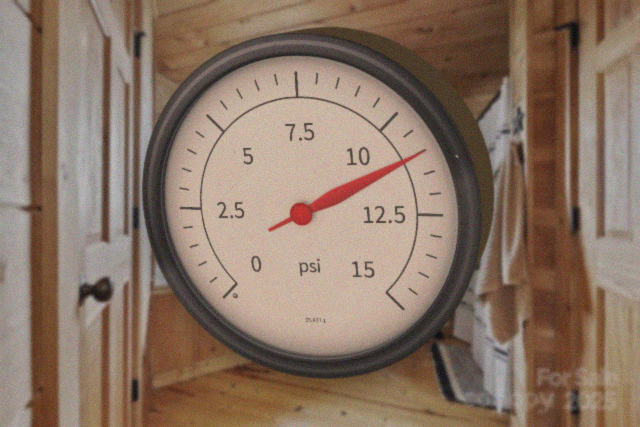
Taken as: psi 11
